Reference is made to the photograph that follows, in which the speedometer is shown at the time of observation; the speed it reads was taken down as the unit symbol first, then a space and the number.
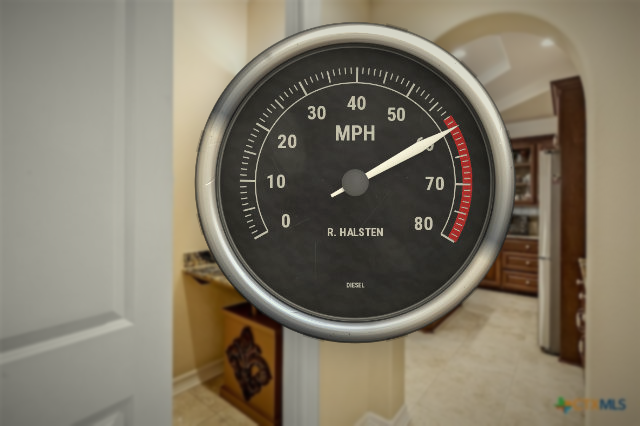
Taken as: mph 60
